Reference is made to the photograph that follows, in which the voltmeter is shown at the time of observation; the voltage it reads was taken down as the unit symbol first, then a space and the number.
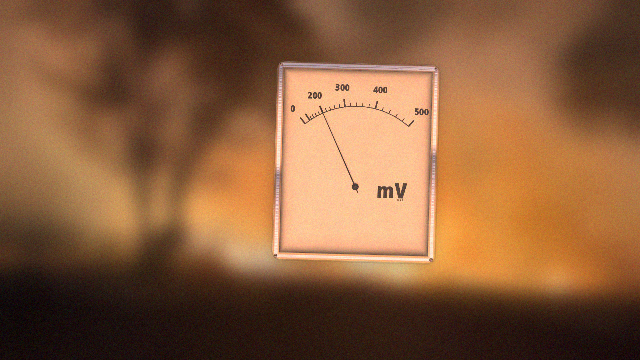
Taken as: mV 200
